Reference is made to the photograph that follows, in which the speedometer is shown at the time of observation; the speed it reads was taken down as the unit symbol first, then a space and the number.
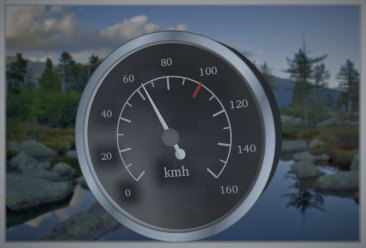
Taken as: km/h 65
